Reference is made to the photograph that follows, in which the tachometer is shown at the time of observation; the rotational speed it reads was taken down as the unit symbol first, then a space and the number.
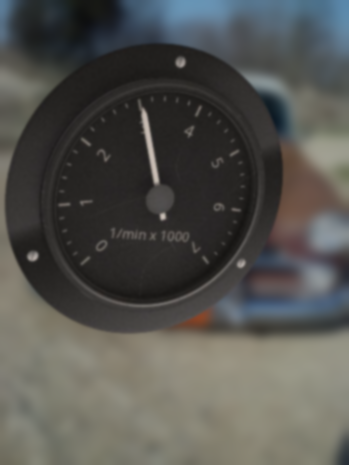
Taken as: rpm 3000
